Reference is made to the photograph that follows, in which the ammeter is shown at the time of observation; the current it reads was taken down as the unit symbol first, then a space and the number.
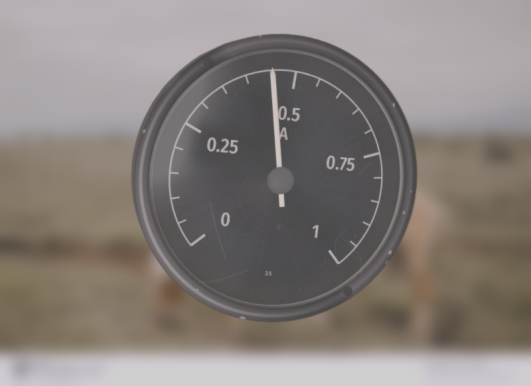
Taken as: A 0.45
